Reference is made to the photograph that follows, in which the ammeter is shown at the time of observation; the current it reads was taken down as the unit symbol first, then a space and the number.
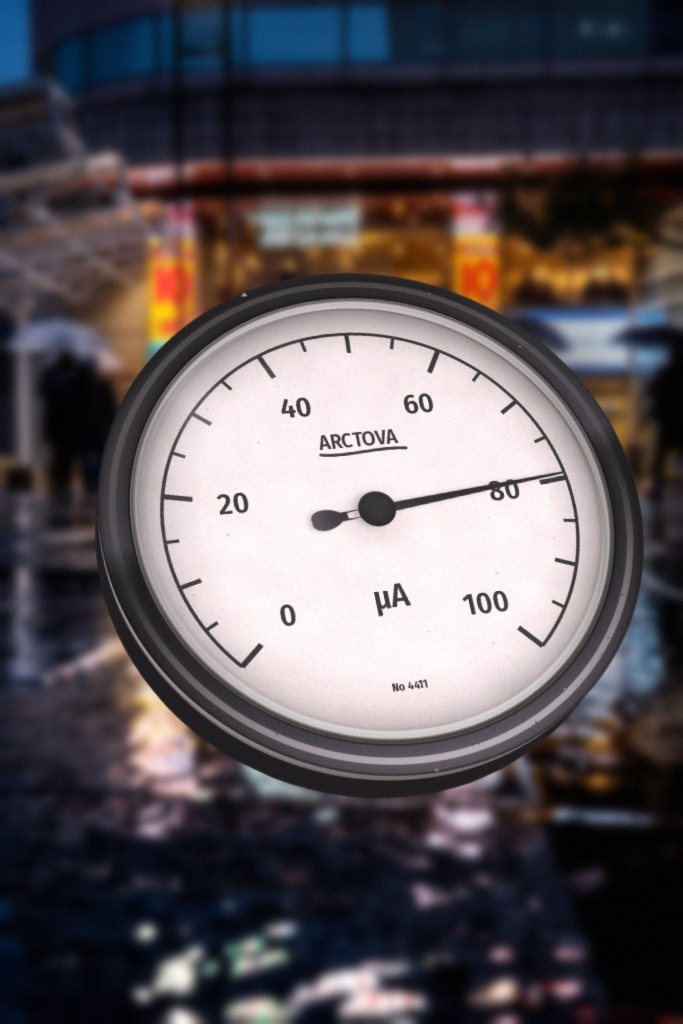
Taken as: µA 80
